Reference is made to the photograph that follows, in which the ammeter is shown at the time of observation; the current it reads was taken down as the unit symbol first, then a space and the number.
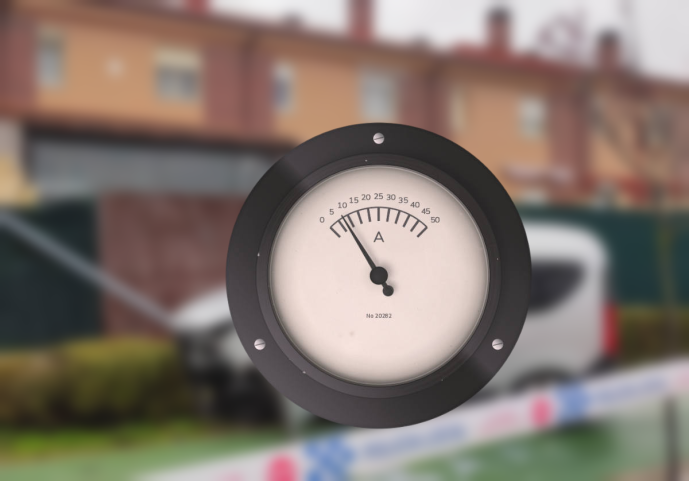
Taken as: A 7.5
